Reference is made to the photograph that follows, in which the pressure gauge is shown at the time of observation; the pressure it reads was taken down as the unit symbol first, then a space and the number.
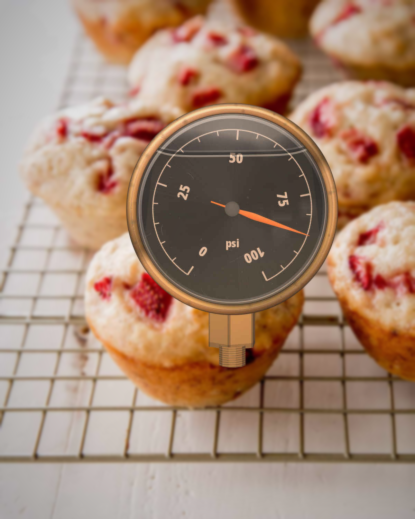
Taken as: psi 85
